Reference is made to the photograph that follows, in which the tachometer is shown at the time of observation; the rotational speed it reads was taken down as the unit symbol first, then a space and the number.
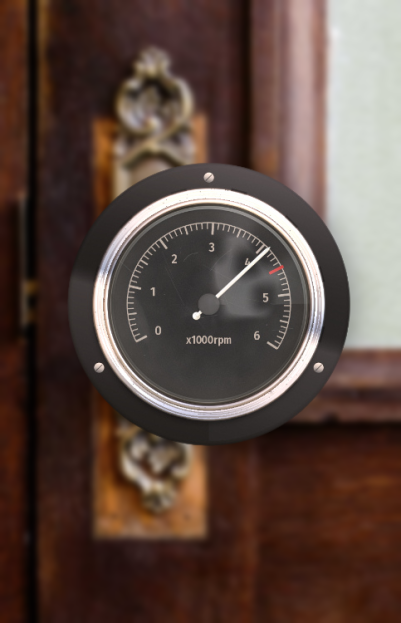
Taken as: rpm 4100
